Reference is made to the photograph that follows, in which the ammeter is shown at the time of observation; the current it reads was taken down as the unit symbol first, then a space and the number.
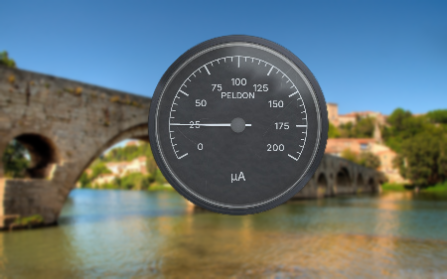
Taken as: µA 25
